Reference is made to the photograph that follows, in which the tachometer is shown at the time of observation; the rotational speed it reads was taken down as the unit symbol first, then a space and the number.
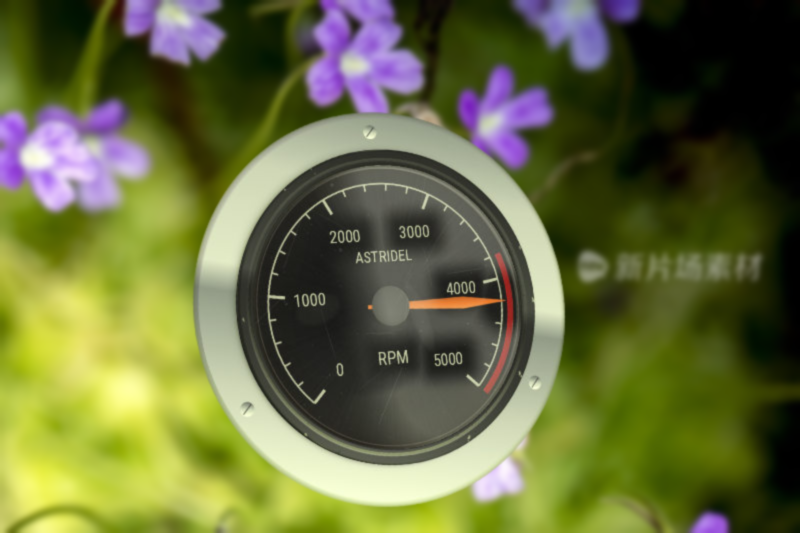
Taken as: rpm 4200
